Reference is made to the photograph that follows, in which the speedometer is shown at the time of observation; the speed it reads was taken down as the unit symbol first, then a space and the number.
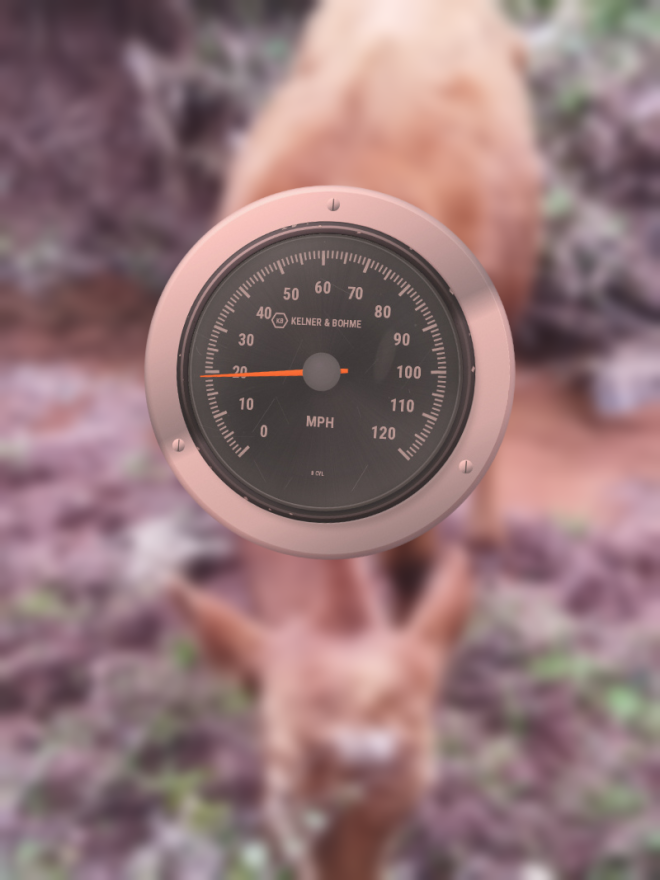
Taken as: mph 19
